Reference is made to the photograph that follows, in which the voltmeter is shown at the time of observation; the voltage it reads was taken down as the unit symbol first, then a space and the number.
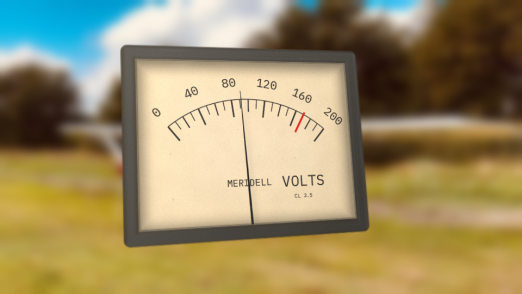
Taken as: V 90
